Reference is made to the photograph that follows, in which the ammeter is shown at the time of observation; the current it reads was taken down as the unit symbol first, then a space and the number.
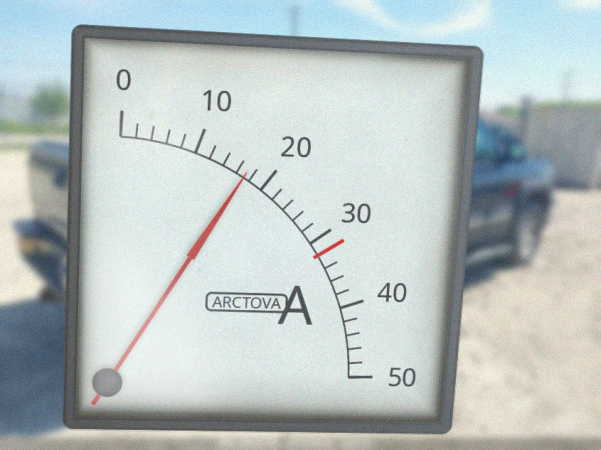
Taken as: A 17
